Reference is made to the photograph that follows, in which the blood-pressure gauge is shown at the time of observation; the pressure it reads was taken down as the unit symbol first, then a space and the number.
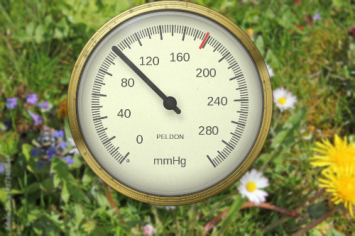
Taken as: mmHg 100
